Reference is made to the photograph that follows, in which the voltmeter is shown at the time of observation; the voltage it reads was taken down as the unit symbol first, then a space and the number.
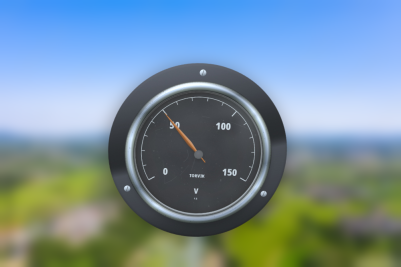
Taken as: V 50
